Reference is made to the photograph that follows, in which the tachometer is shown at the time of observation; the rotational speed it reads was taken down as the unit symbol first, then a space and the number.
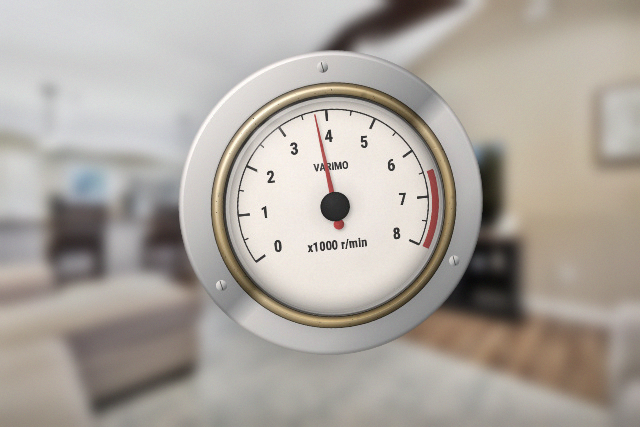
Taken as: rpm 3750
